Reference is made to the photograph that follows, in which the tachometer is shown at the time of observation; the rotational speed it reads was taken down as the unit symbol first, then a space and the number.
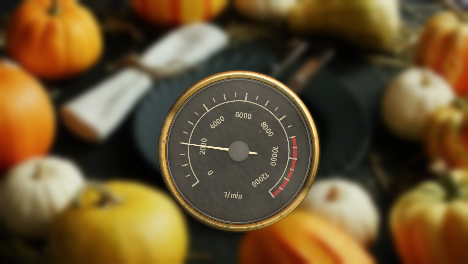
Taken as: rpm 2000
